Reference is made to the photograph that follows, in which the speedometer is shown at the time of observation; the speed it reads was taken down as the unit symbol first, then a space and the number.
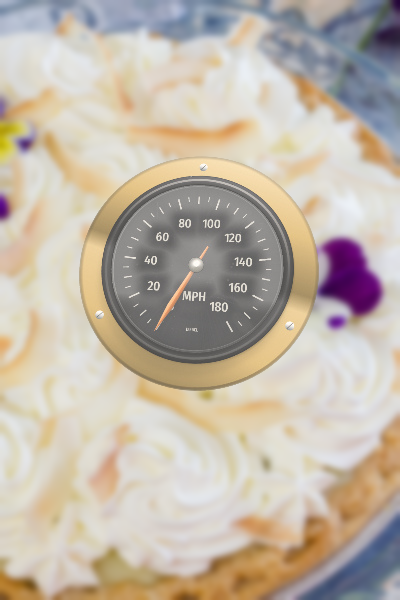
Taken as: mph 0
